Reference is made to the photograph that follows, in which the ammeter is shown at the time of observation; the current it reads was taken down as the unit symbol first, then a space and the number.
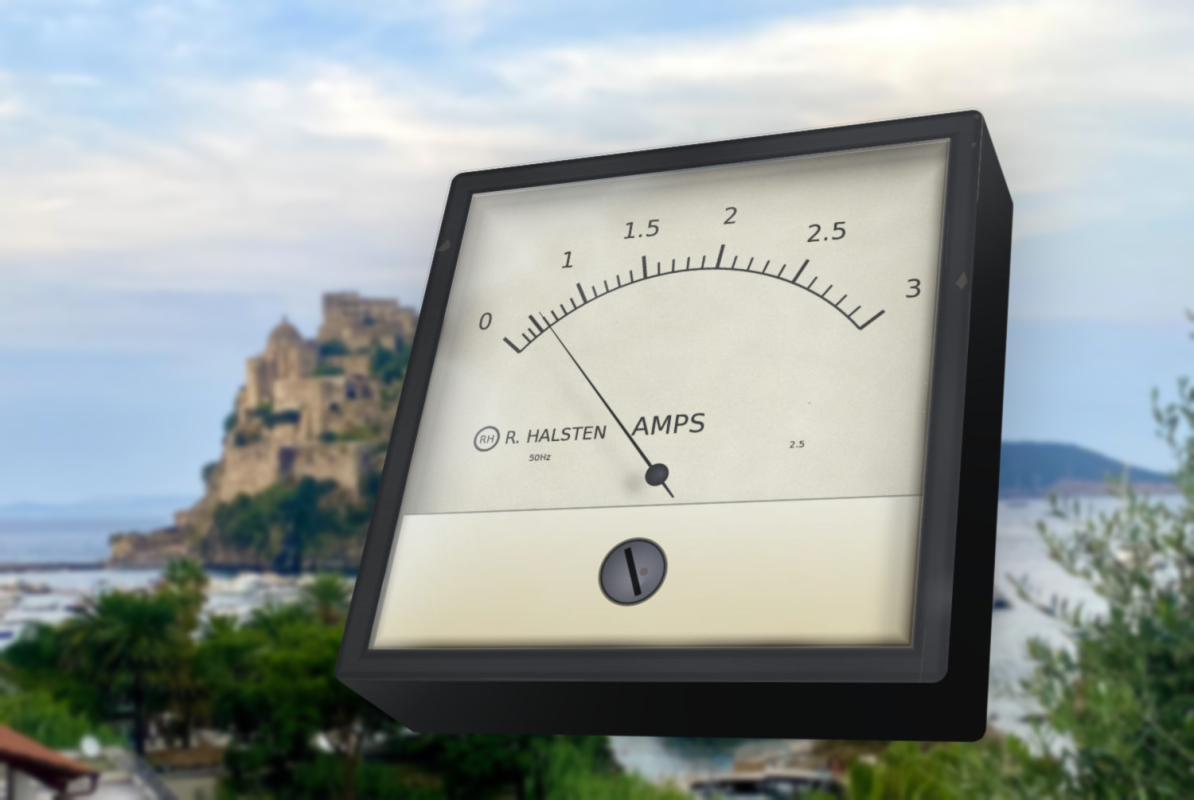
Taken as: A 0.6
